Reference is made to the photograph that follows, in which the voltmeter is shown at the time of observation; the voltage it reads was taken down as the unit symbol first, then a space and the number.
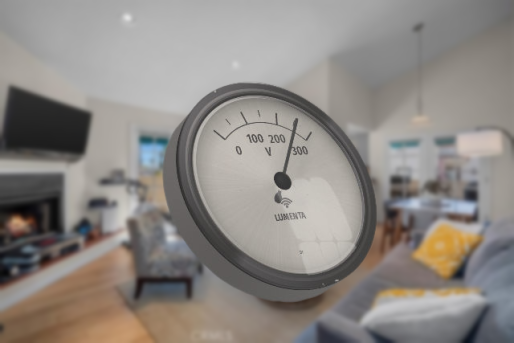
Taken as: V 250
